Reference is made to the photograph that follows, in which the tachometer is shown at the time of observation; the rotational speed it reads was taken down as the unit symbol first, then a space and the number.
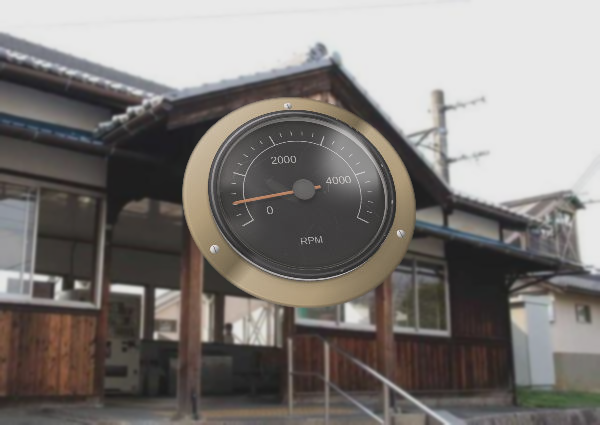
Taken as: rpm 400
